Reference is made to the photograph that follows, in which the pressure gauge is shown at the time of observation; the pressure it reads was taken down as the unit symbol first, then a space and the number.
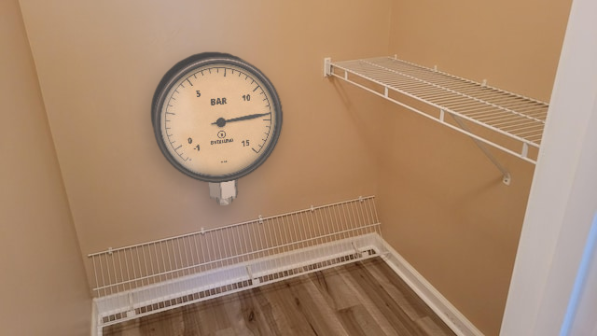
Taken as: bar 12
